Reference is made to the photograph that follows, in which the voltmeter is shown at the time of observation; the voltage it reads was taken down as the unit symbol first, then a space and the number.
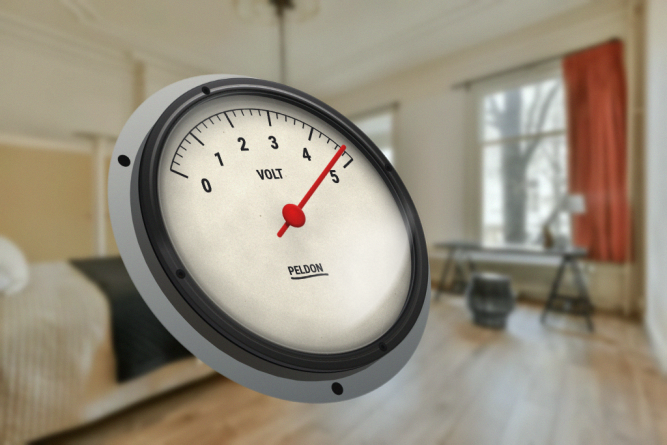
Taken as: V 4.7
